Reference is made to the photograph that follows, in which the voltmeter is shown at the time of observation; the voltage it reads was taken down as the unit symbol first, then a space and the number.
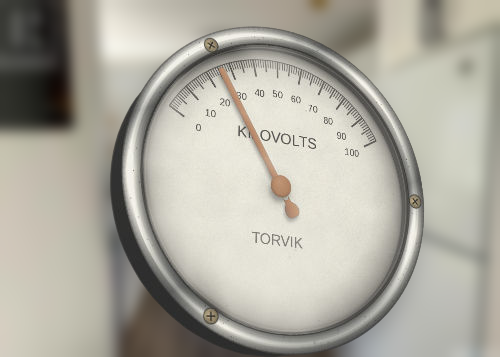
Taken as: kV 25
